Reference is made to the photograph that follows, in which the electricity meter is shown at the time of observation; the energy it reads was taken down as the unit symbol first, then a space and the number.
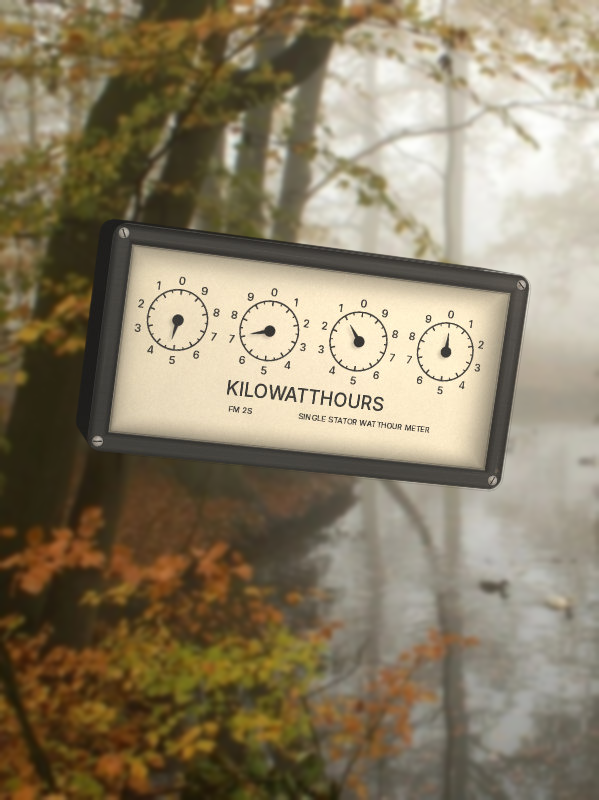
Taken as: kWh 4710
